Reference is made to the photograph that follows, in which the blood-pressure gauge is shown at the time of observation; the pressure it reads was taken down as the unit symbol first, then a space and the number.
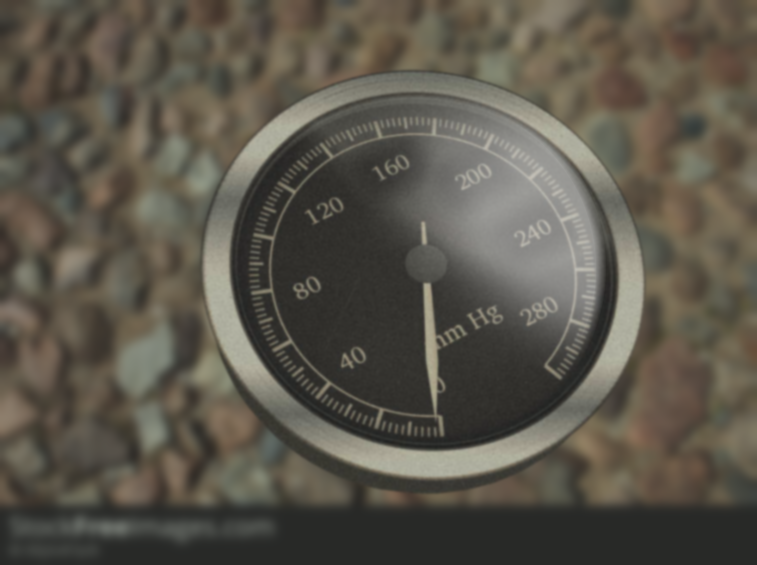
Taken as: mmHg 2
